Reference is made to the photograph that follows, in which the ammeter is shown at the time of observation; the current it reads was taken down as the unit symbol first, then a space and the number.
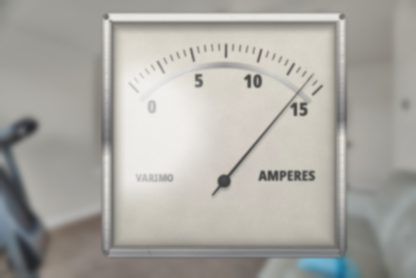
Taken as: A 14
